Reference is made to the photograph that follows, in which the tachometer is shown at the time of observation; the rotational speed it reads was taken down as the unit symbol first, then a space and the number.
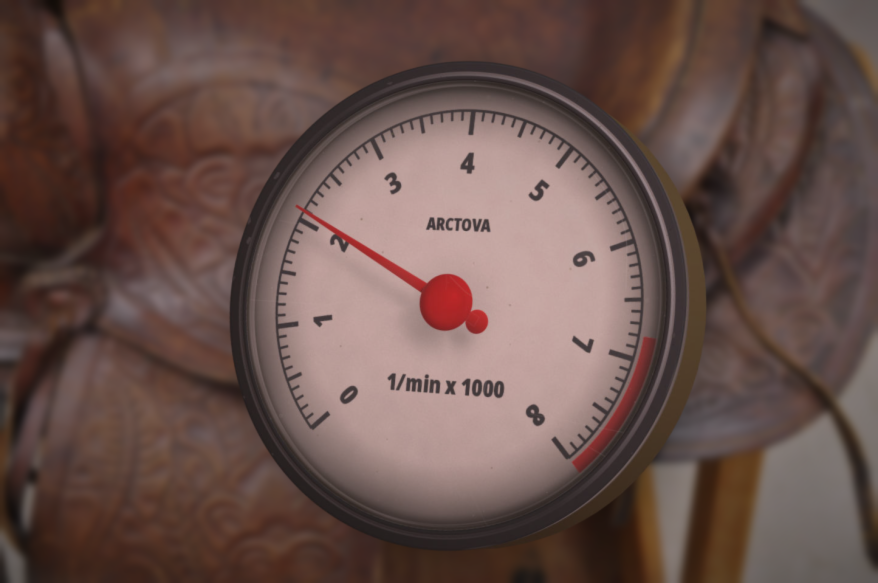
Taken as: rpm 2100
